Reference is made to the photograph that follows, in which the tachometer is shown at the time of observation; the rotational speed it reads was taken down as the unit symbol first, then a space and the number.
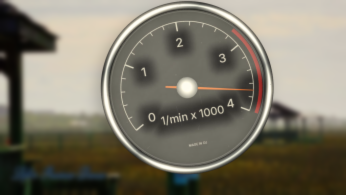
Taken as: rpm 3700
